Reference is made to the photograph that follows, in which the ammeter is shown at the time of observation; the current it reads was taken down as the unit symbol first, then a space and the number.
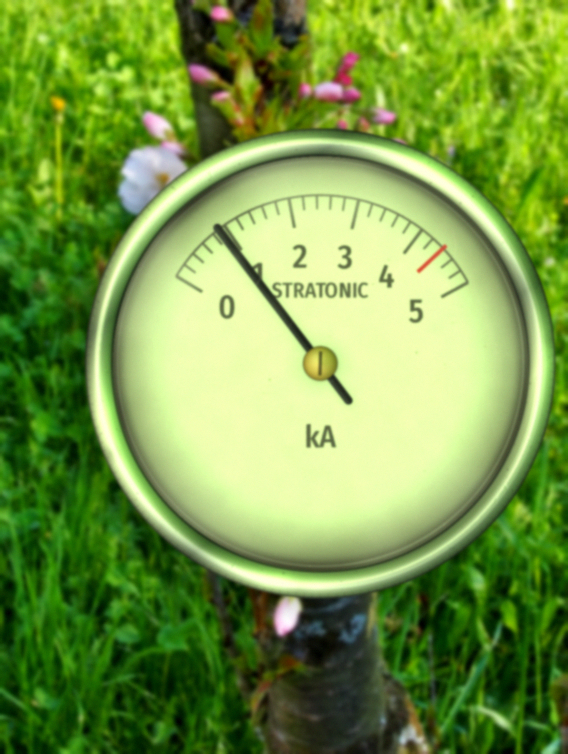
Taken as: kA 0.9
